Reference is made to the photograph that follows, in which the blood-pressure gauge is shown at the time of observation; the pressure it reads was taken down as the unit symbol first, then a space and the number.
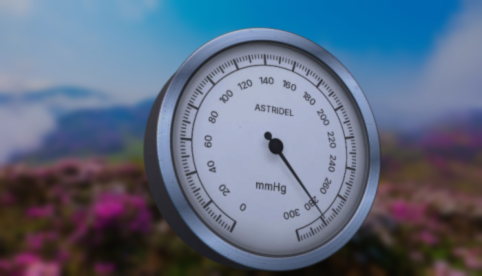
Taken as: mmHg 280
